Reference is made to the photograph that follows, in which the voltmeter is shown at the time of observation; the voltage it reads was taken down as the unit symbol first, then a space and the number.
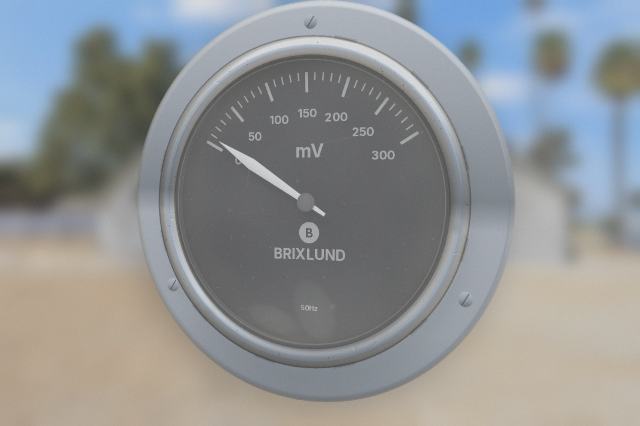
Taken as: mV 10
